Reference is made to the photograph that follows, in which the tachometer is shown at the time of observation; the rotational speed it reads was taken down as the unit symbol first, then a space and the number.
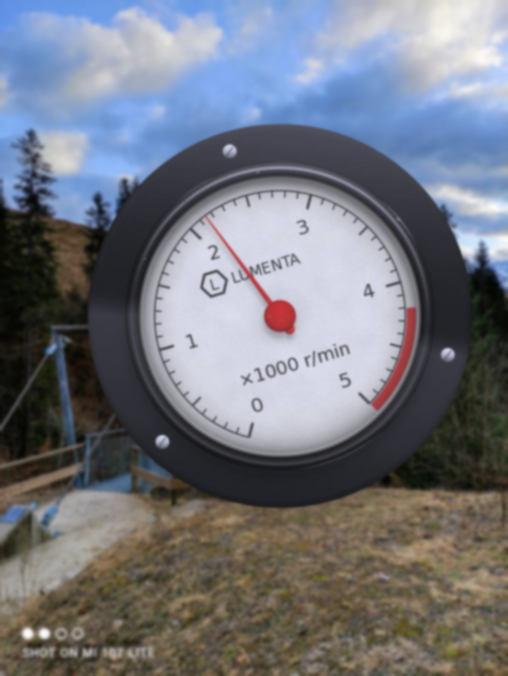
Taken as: rpm 2150
